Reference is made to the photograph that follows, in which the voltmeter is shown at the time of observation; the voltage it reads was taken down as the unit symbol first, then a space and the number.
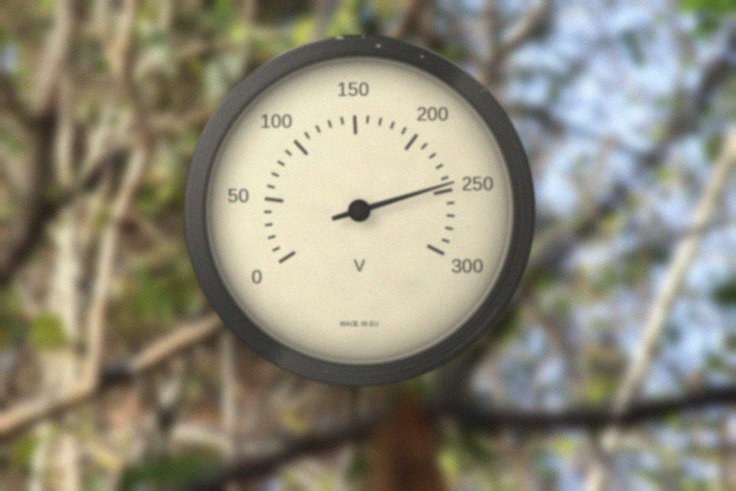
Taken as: V 245
